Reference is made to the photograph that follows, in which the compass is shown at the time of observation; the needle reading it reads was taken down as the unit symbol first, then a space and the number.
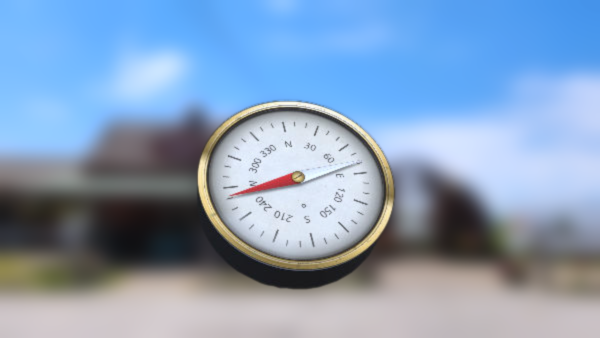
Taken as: ° 260
